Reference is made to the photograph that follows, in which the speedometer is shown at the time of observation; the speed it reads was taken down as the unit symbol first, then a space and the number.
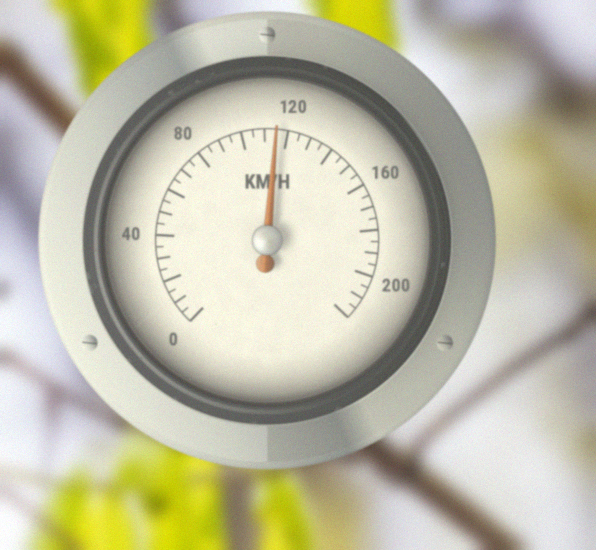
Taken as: km/h 115
